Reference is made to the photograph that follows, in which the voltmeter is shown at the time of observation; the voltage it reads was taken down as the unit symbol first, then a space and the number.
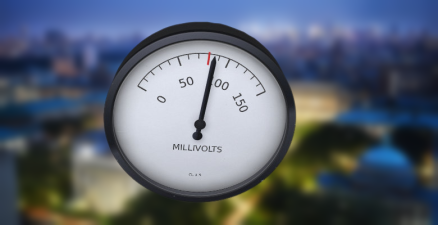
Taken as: mV 85
